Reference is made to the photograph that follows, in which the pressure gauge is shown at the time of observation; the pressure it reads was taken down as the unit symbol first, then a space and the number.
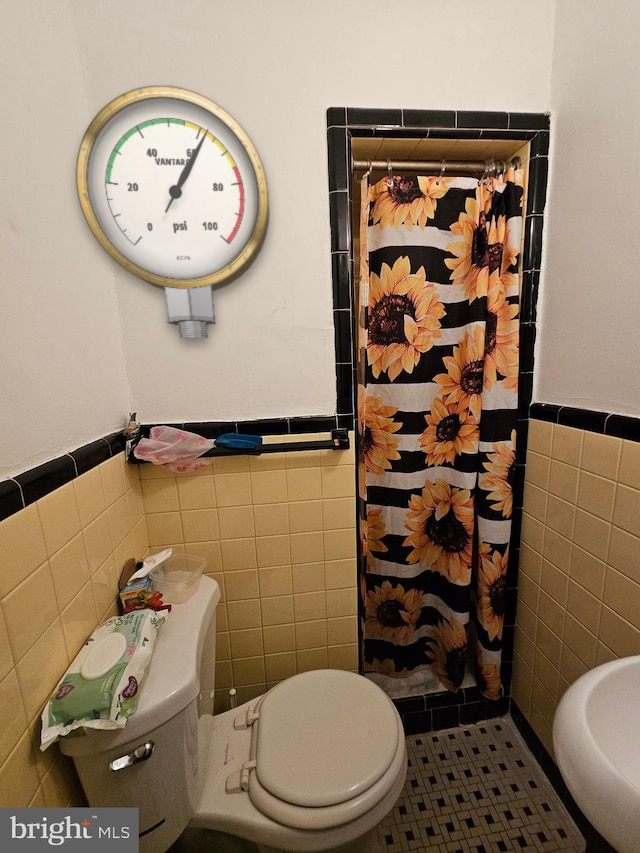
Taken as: psi 62.5
